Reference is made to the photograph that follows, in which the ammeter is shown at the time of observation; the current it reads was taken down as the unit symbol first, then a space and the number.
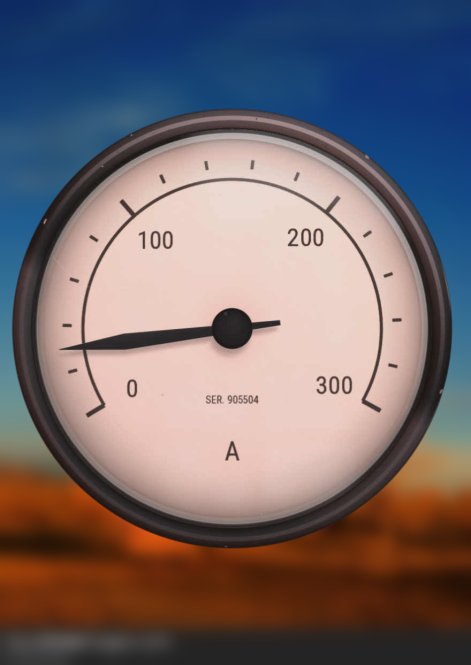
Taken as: A 30
